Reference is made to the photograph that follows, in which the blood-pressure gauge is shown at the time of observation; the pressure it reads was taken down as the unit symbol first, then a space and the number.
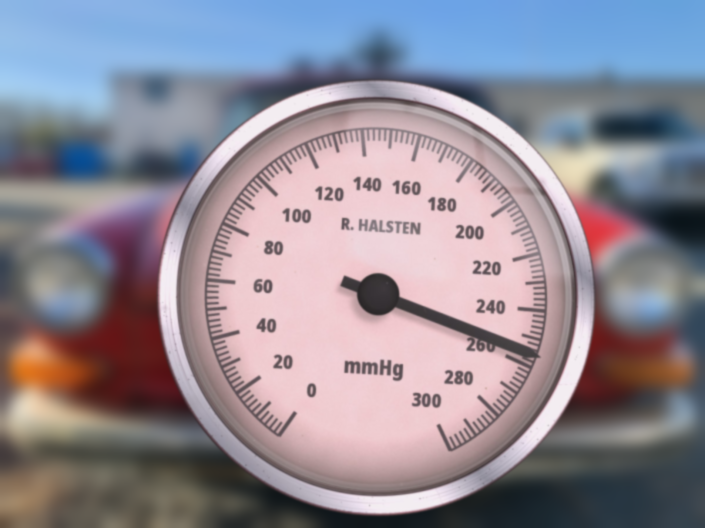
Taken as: mmHg 256
